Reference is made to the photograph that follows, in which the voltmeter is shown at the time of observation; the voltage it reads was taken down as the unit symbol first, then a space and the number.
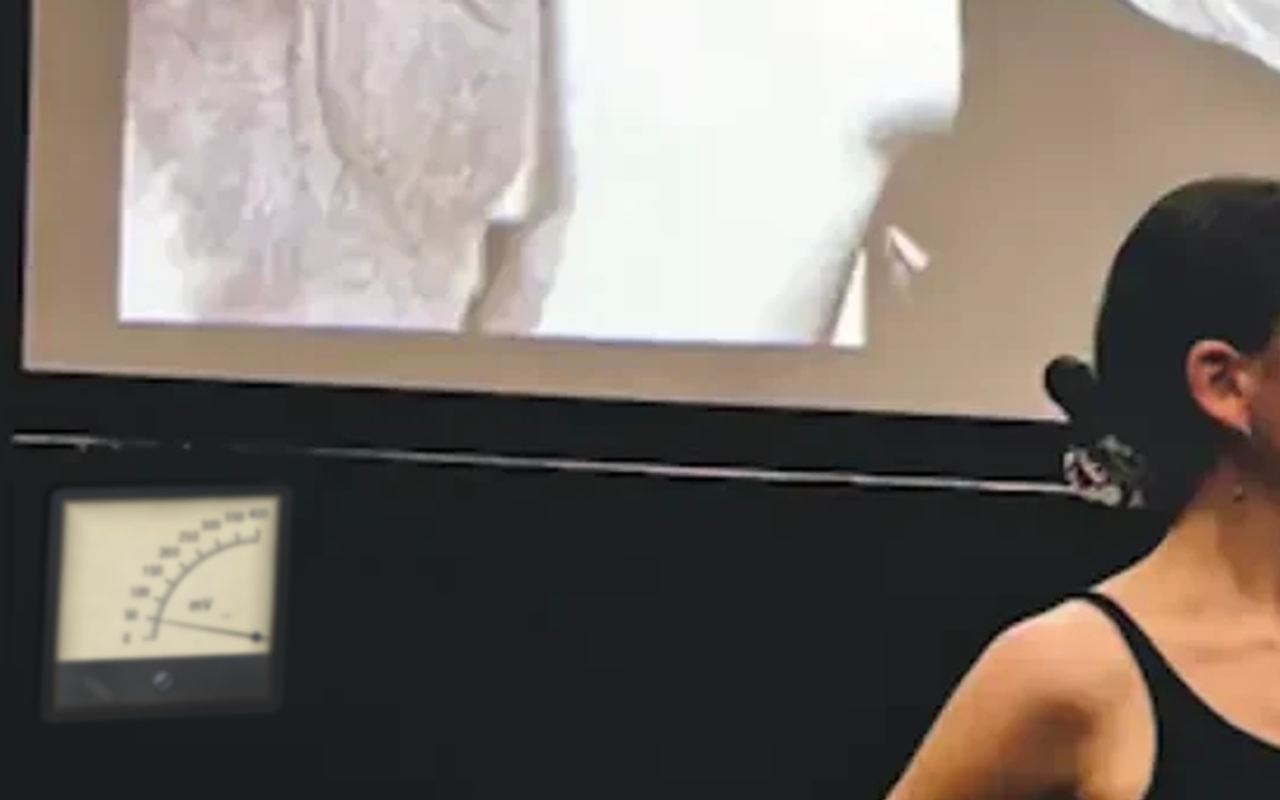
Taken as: mV 50
